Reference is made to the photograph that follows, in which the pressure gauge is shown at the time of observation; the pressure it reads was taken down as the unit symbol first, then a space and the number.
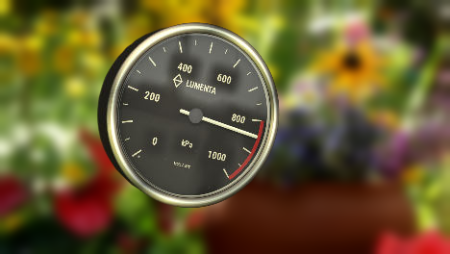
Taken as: kPa 850
